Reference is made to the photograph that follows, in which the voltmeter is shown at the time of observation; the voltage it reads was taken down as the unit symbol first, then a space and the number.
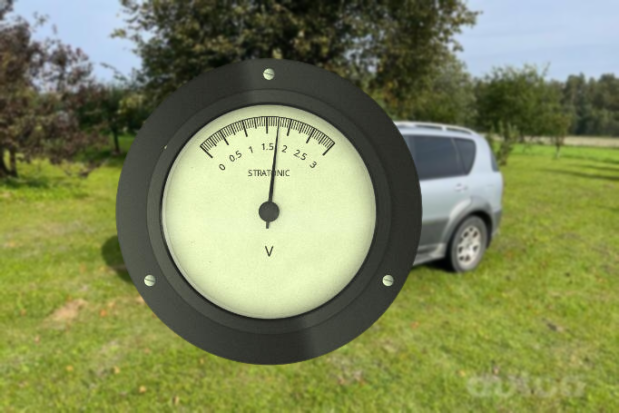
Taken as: V 1.75
